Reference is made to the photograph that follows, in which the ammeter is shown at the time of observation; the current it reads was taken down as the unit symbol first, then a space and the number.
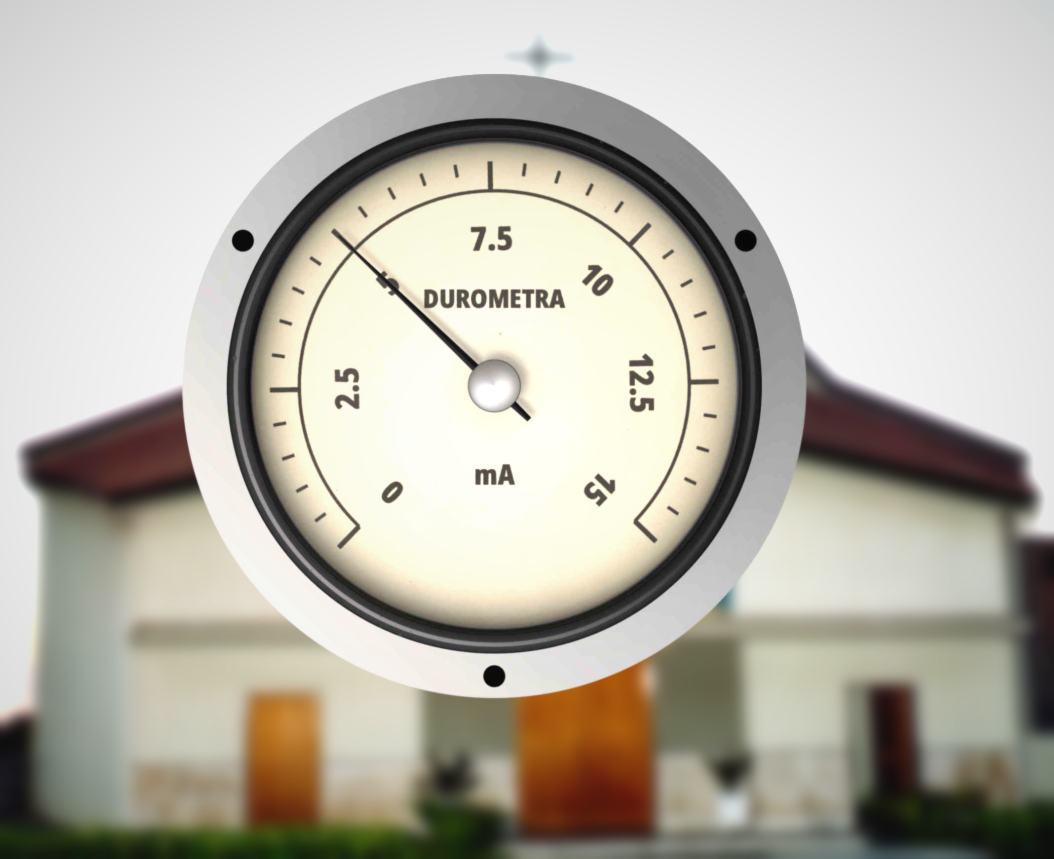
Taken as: mA 5
